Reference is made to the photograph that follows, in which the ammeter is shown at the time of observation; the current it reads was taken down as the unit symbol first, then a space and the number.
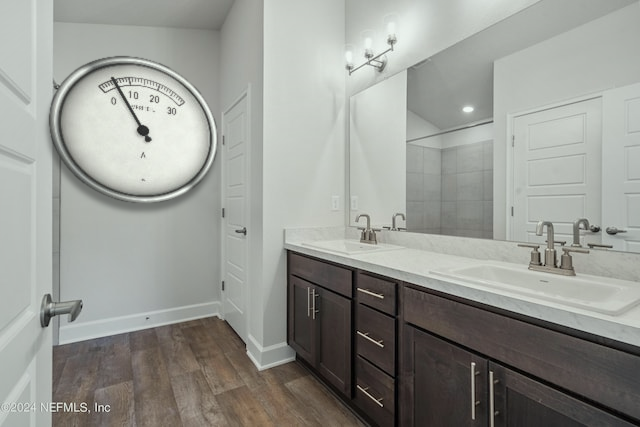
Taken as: A 5
